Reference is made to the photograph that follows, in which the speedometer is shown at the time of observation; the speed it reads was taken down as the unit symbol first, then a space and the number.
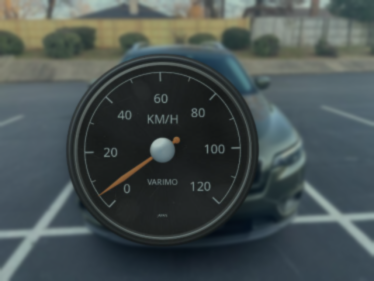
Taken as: km/h 5
